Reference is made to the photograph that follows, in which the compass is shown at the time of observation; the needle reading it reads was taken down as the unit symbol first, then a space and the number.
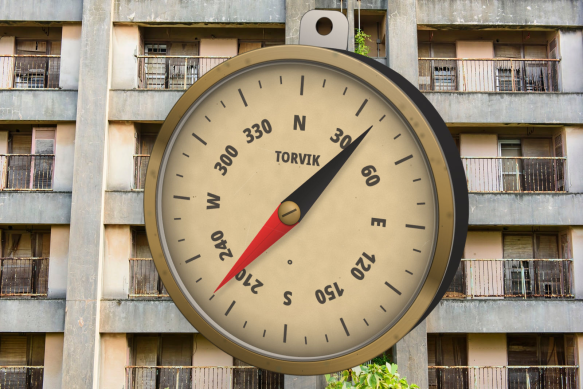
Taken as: ° 220
